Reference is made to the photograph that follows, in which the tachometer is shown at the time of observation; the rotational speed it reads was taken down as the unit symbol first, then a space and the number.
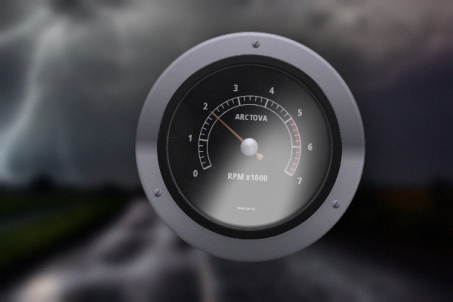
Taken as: rpm 2000
